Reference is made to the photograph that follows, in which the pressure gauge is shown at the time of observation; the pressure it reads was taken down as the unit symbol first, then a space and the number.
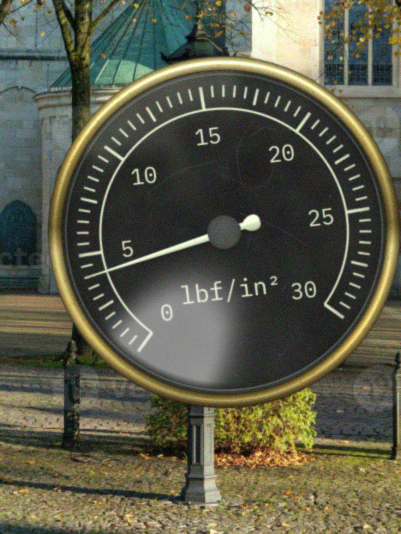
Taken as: psi 4
